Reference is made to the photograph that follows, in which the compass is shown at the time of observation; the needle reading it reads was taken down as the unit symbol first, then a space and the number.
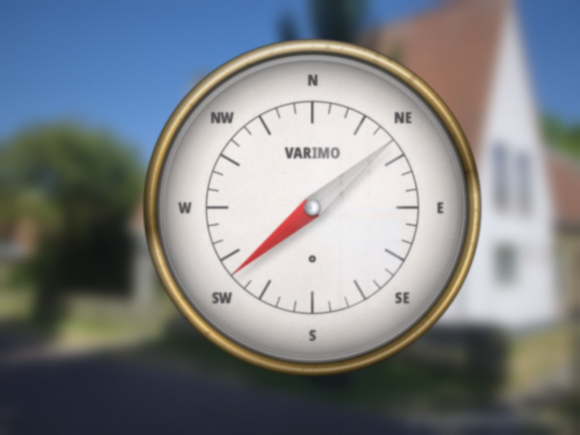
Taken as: ° 230
